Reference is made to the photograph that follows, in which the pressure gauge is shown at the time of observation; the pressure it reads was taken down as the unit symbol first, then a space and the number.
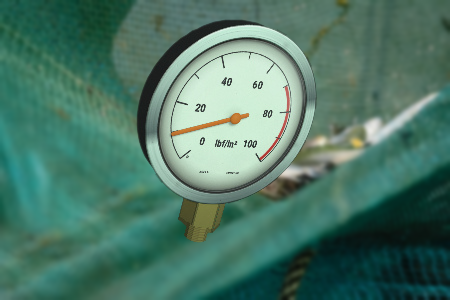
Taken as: psi 10
